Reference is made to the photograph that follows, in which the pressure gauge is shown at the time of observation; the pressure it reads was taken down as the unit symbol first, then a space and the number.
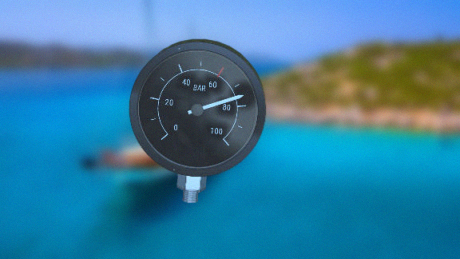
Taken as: bar 75
